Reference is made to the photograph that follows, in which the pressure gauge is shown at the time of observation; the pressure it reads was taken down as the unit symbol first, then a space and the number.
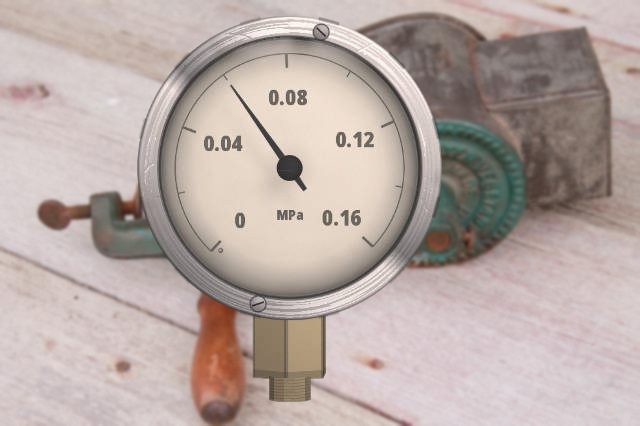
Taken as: MPa 0.06
